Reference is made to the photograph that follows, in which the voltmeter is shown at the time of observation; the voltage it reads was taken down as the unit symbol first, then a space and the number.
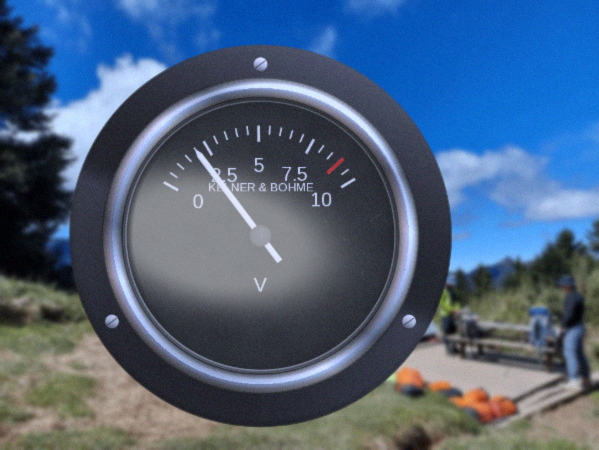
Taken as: V 2
